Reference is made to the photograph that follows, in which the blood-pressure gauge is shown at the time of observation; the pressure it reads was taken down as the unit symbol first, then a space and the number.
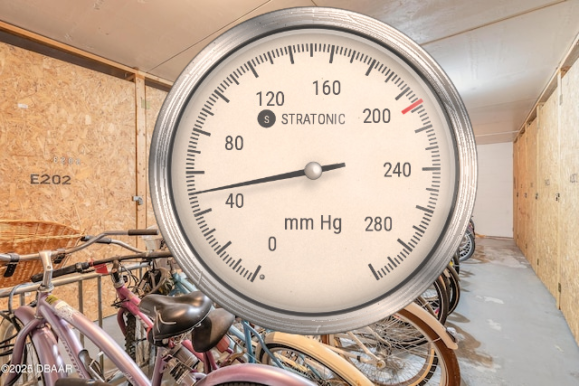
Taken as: mmHg 50
